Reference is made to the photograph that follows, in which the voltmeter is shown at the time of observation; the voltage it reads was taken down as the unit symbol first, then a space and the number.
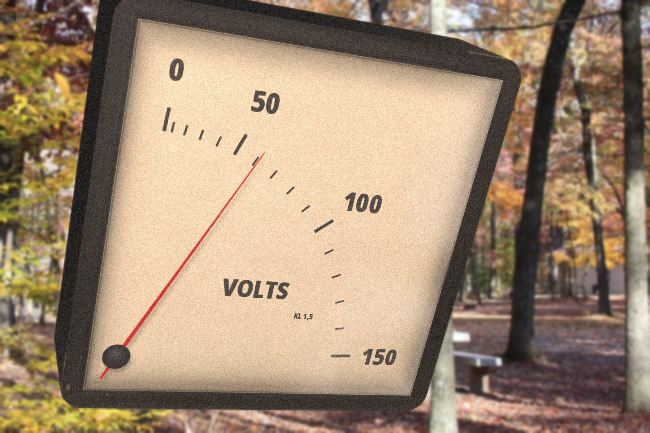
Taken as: V 60
